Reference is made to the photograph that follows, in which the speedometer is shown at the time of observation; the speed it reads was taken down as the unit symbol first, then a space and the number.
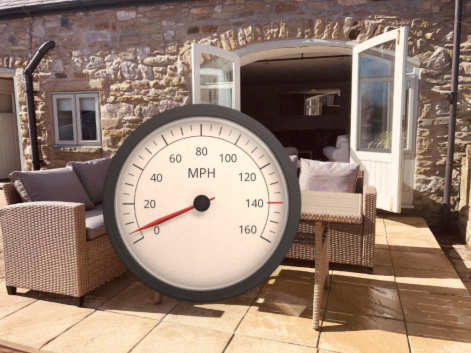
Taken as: mph 5
